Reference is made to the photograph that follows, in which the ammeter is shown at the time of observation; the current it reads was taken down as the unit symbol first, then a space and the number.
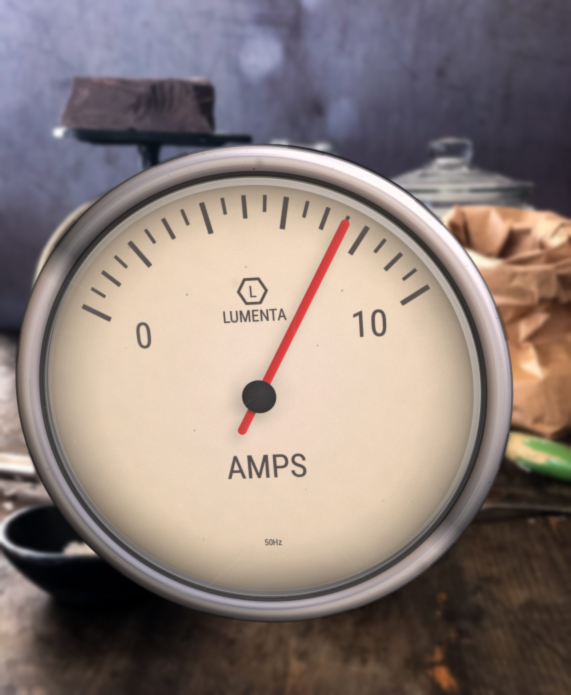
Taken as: A 7.5
